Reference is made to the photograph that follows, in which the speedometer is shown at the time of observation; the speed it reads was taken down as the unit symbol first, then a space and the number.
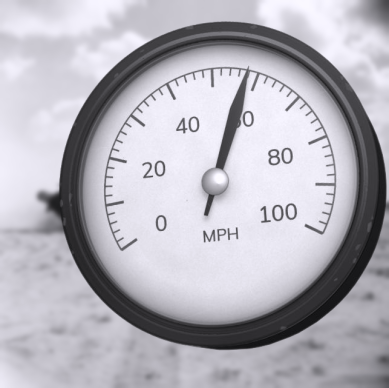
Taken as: mph 58
